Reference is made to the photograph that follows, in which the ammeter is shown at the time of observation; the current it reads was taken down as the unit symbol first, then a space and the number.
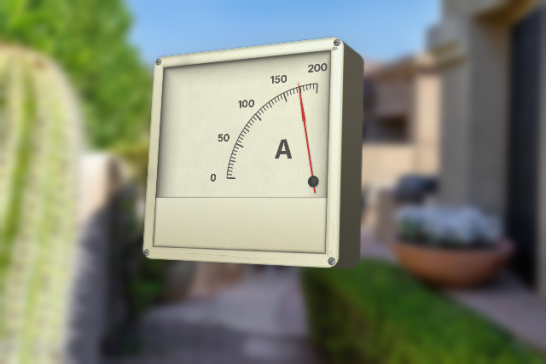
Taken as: A 175
